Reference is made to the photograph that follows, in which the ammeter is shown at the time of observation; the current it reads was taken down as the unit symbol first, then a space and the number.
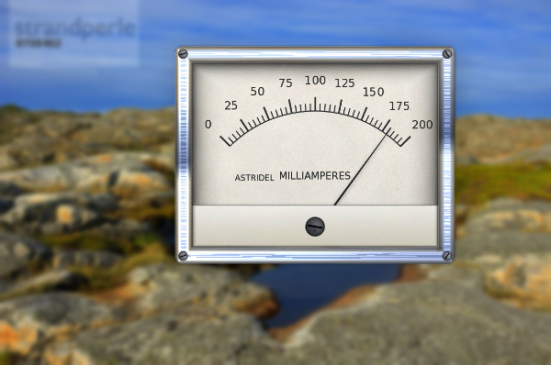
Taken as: mA 180
